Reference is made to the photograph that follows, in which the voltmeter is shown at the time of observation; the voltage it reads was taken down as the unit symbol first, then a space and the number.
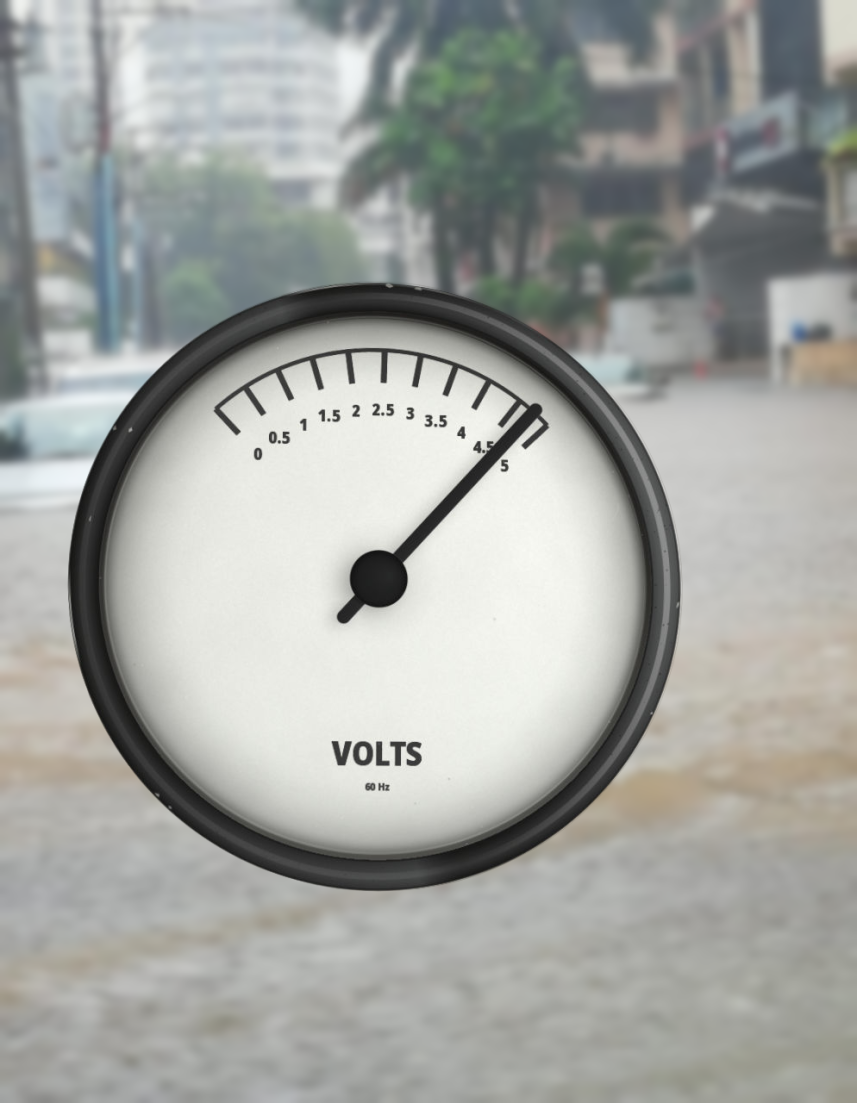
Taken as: V 4.75
